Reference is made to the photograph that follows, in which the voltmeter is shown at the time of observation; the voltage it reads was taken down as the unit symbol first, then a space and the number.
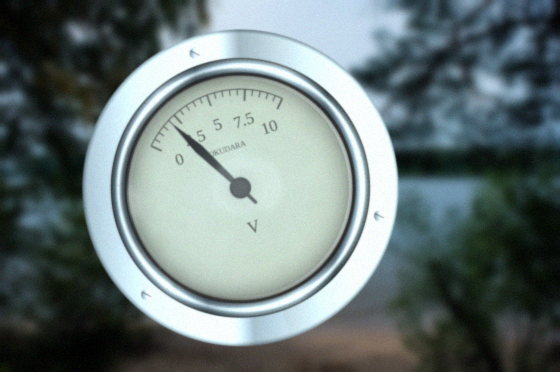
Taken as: V 2
